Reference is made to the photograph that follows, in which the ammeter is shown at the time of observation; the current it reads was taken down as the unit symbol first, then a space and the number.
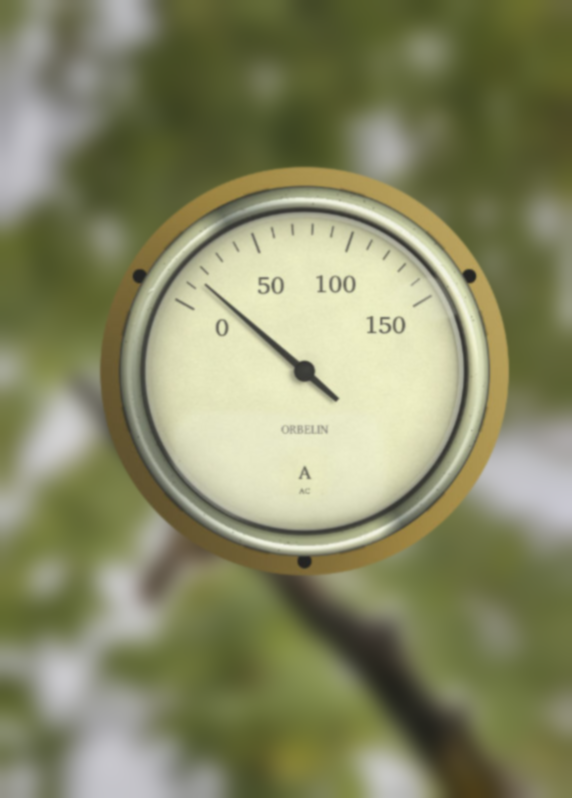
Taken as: A 15
